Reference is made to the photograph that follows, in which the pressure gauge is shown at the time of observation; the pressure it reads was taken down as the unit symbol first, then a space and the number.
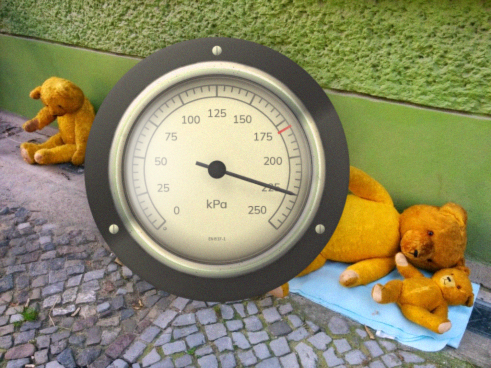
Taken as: kPa 225
